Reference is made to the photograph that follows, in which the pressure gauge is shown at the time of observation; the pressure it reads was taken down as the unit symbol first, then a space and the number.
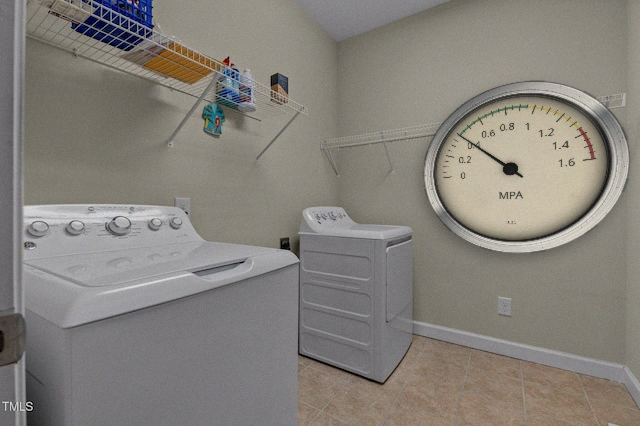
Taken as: MPa 0.4
